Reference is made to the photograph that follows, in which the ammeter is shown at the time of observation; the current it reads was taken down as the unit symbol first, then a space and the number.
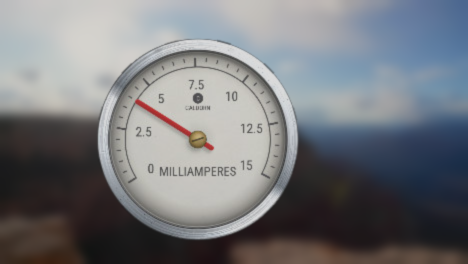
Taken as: mA 4
